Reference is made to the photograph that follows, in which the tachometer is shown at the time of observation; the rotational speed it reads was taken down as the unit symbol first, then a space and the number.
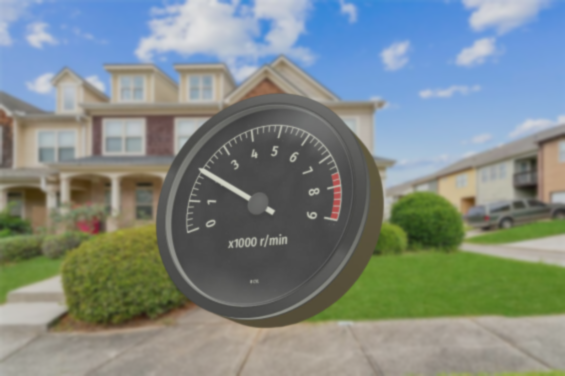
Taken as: rpm 2000
